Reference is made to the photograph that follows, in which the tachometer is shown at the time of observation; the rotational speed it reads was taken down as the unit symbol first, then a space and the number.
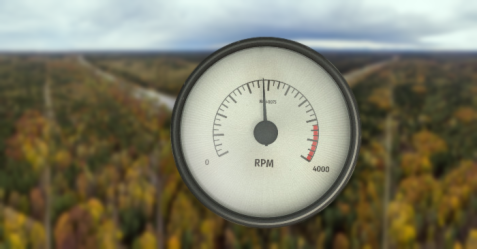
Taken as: rpm 1900
